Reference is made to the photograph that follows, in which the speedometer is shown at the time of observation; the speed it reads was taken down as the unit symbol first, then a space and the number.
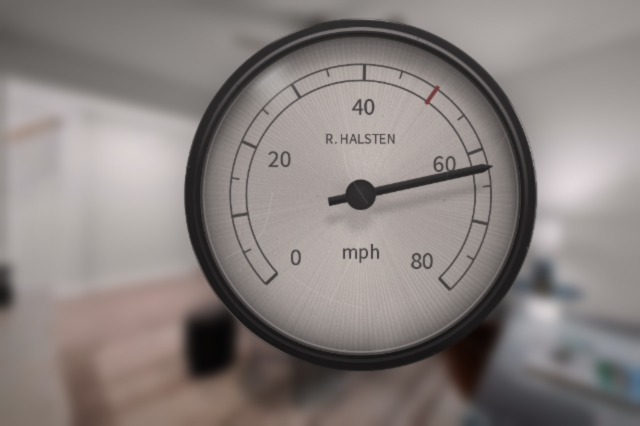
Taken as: mph 62.5
